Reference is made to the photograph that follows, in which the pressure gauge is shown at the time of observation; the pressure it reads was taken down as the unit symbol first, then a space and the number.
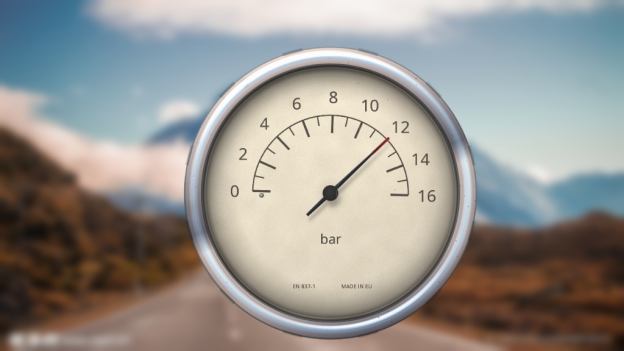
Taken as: bar 12
